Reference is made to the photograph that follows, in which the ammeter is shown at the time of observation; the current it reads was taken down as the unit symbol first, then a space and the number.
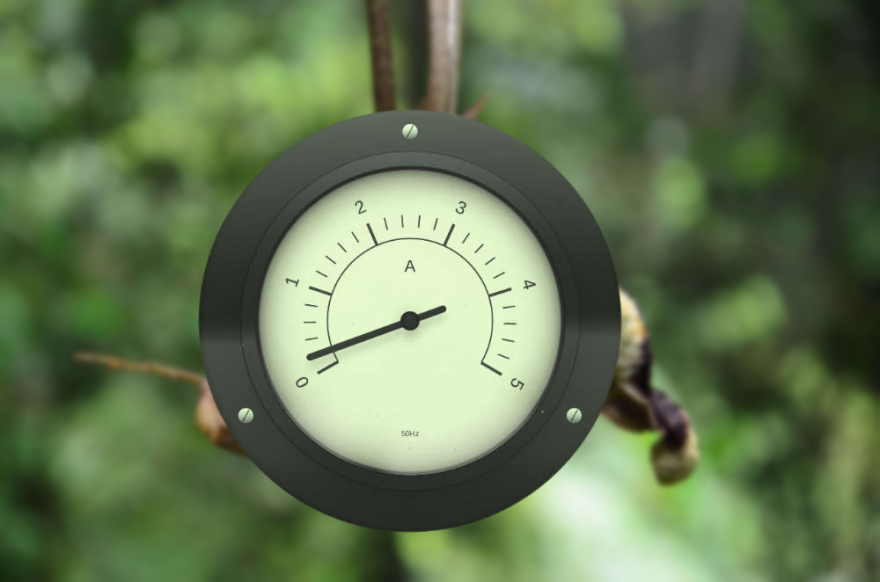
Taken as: A 0.2
